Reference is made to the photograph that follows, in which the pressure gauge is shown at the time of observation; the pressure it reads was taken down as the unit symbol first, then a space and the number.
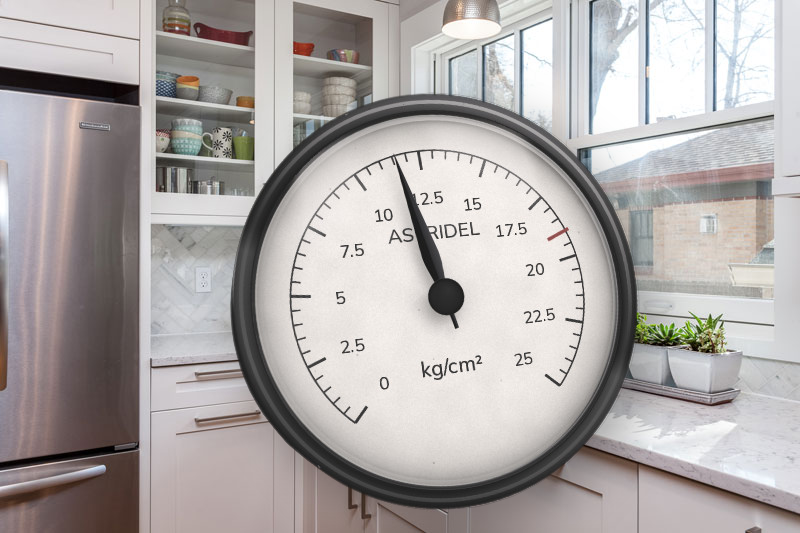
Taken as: kg/cm² 11.5
